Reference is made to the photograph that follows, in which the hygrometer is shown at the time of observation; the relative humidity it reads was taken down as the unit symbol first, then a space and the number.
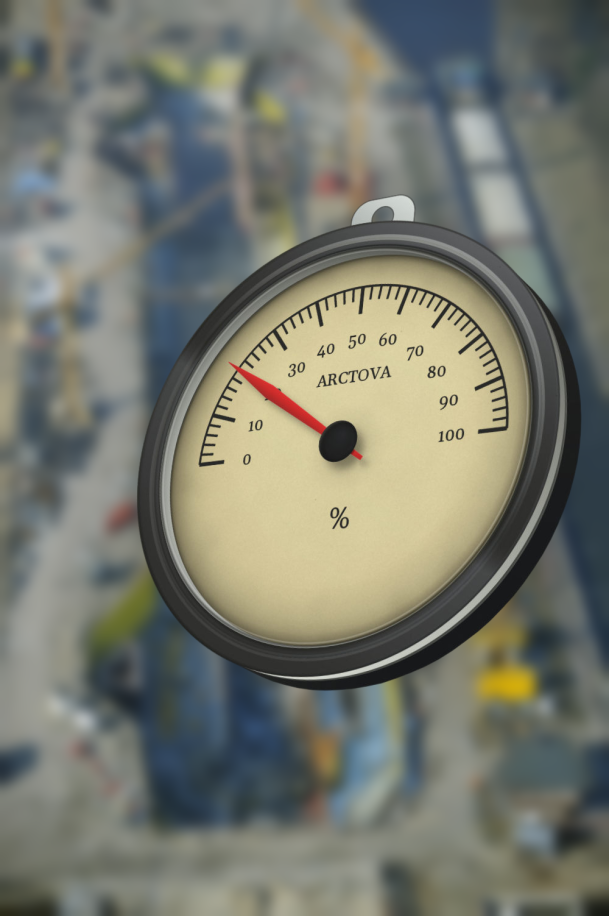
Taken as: % 20
